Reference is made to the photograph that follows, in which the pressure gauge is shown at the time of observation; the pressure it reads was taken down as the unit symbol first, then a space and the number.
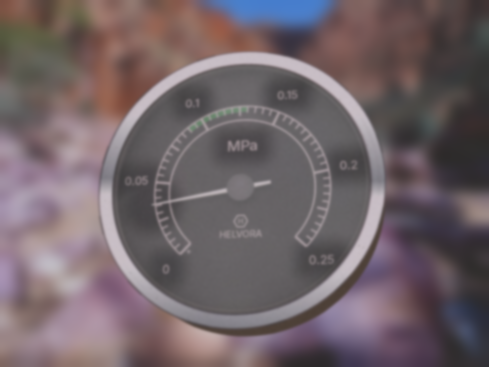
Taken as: MPa 0.035
